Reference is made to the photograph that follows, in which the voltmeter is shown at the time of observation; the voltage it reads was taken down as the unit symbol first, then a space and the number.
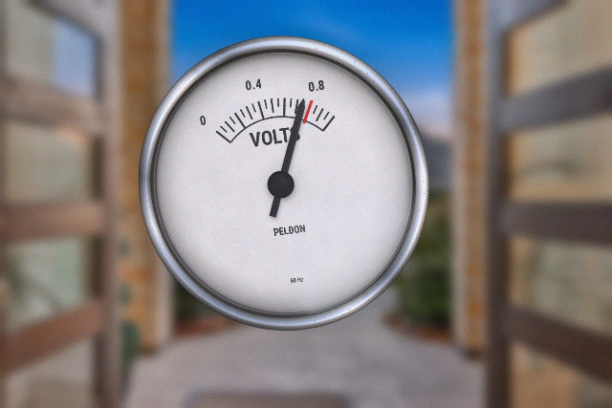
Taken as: V 0.75
